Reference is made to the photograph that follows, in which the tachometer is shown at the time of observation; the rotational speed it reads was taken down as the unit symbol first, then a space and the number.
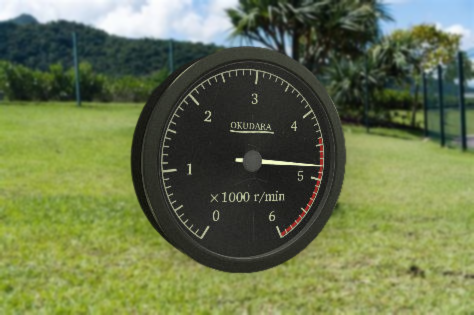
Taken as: rpm 4800
